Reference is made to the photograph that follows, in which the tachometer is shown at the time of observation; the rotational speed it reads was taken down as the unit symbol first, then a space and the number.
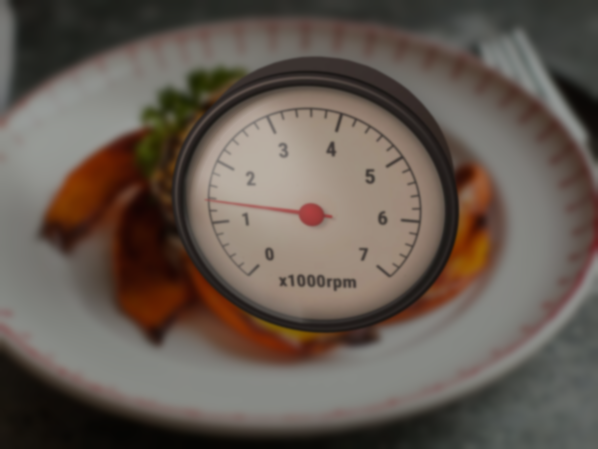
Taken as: rpm 1400
